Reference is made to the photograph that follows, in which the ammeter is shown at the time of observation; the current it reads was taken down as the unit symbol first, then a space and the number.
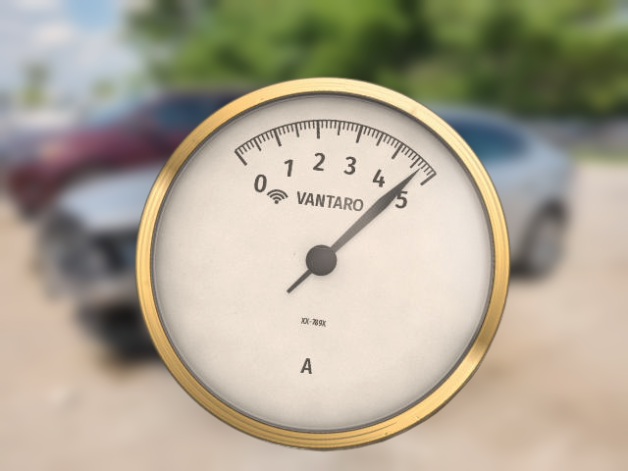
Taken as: A 4.7
